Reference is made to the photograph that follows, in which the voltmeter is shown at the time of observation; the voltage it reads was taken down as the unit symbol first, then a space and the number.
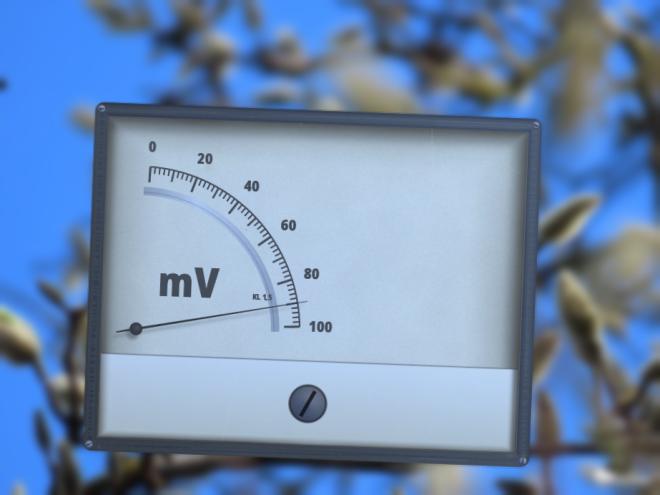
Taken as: mV 90
